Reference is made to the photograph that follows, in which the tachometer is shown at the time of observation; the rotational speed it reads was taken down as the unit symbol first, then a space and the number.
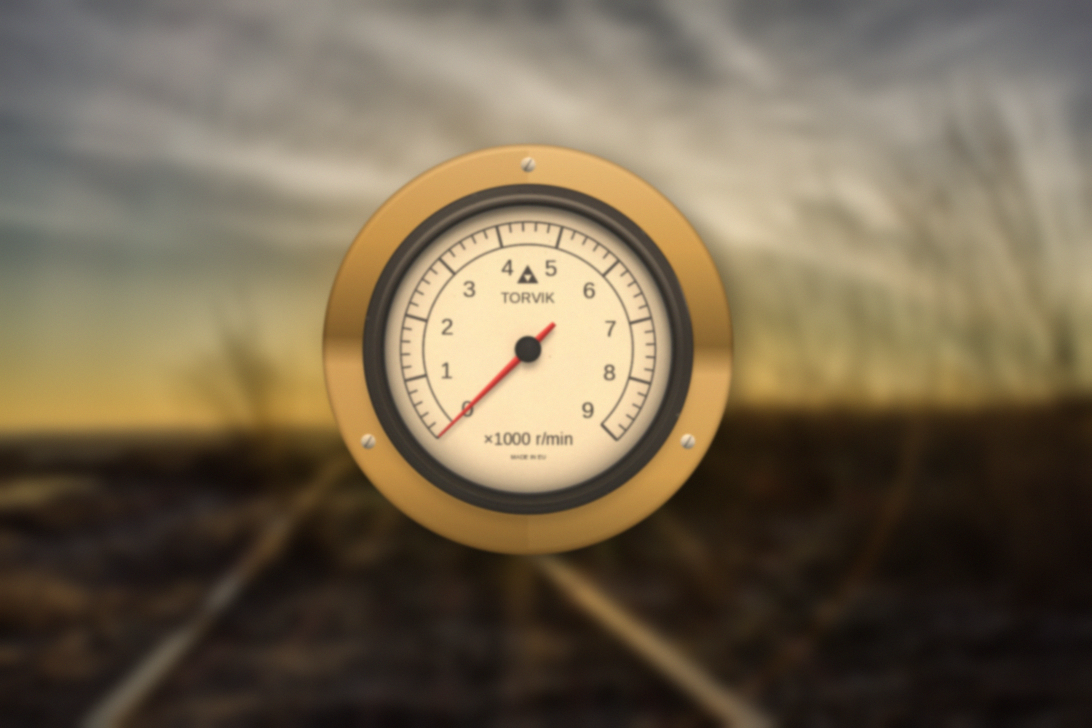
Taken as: rpm 0
